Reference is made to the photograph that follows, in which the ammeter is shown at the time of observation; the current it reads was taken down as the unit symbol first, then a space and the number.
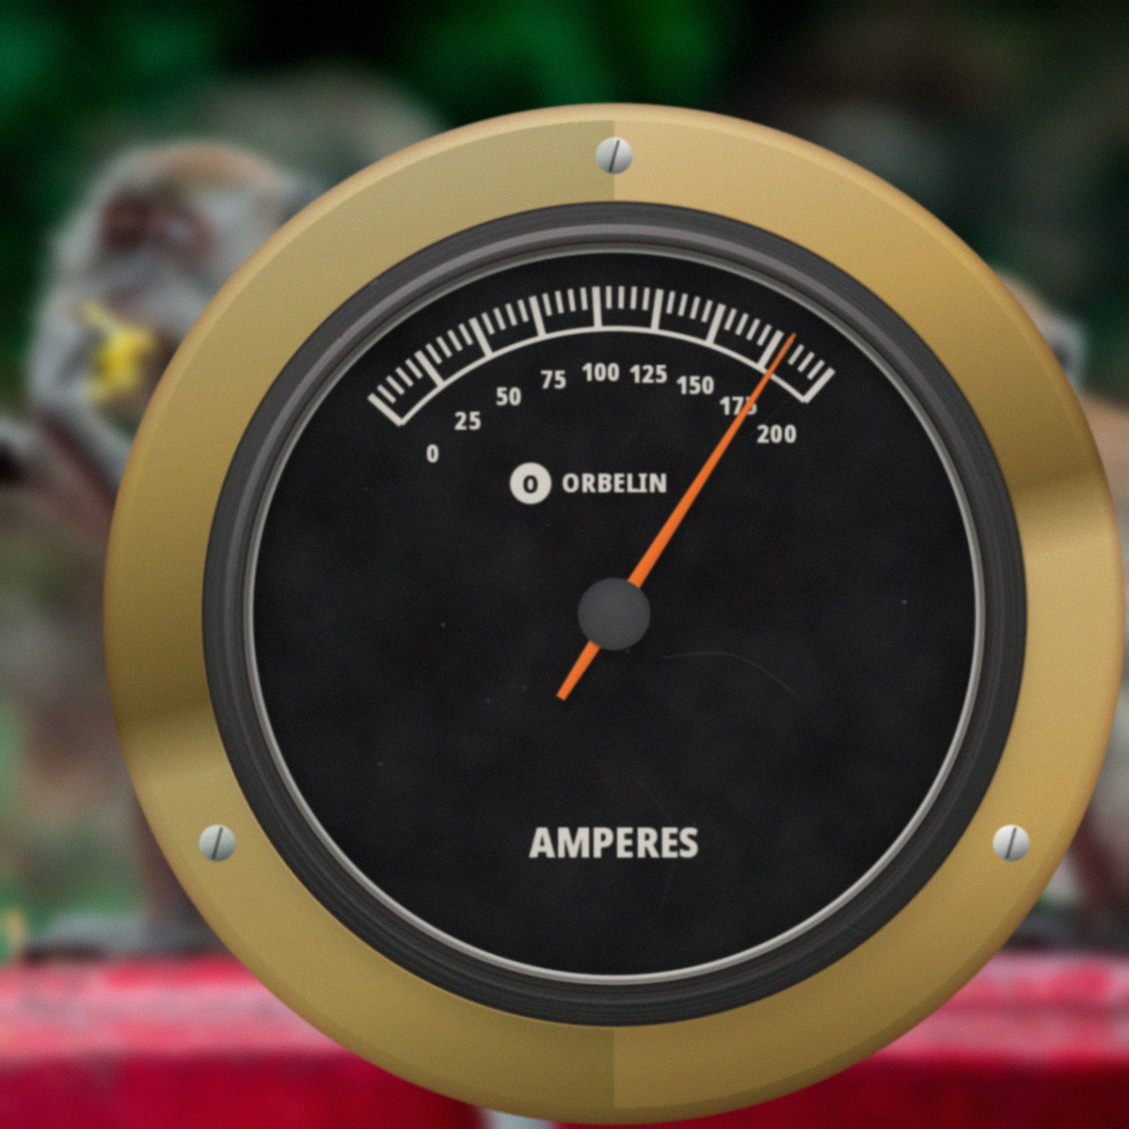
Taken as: A 180
